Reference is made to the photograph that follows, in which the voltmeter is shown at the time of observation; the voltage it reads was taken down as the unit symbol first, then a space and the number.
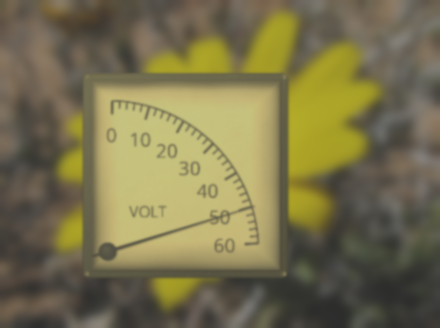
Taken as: V 50
